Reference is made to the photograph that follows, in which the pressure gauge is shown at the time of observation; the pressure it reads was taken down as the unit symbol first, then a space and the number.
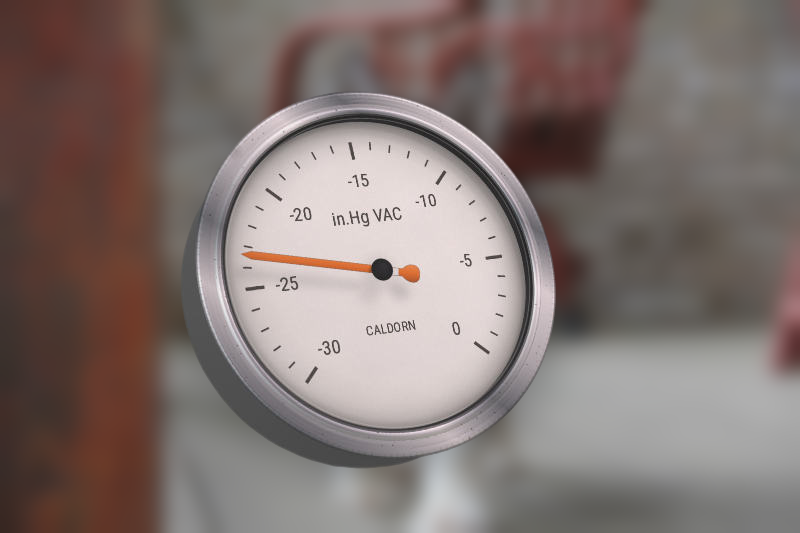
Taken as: inHg -23.5
